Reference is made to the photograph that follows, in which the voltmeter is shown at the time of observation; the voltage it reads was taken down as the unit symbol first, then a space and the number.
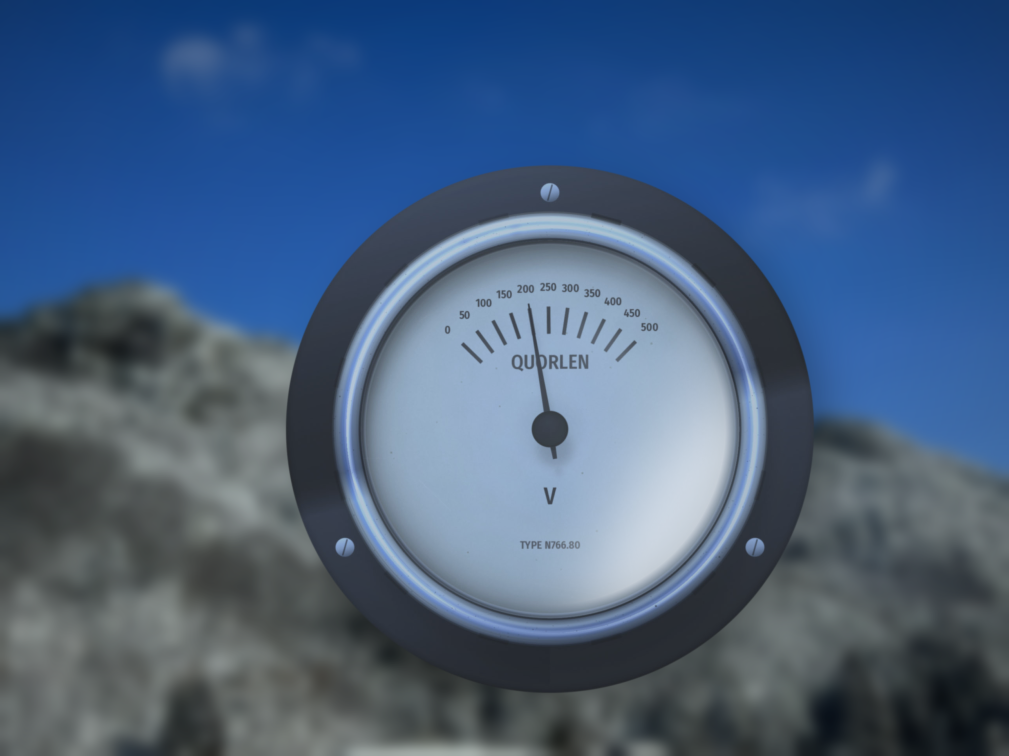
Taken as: V 200
